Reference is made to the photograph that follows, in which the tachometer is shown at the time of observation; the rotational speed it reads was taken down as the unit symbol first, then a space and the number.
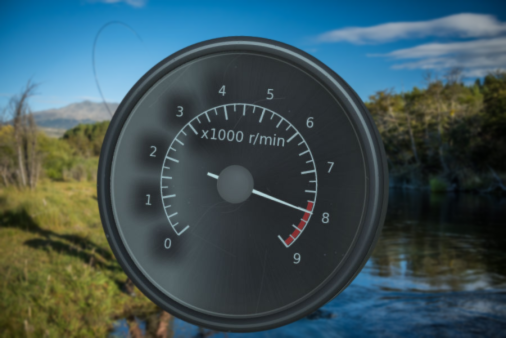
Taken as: rpm 8000
